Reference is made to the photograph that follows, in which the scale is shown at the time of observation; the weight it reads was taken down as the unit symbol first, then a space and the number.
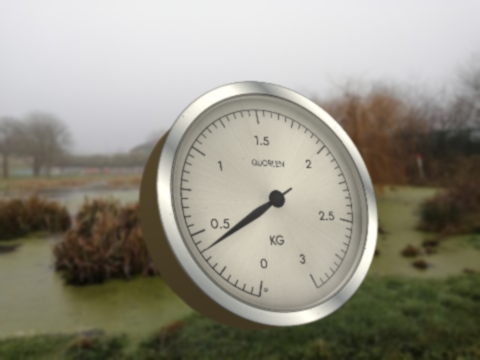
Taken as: kg 0.4
